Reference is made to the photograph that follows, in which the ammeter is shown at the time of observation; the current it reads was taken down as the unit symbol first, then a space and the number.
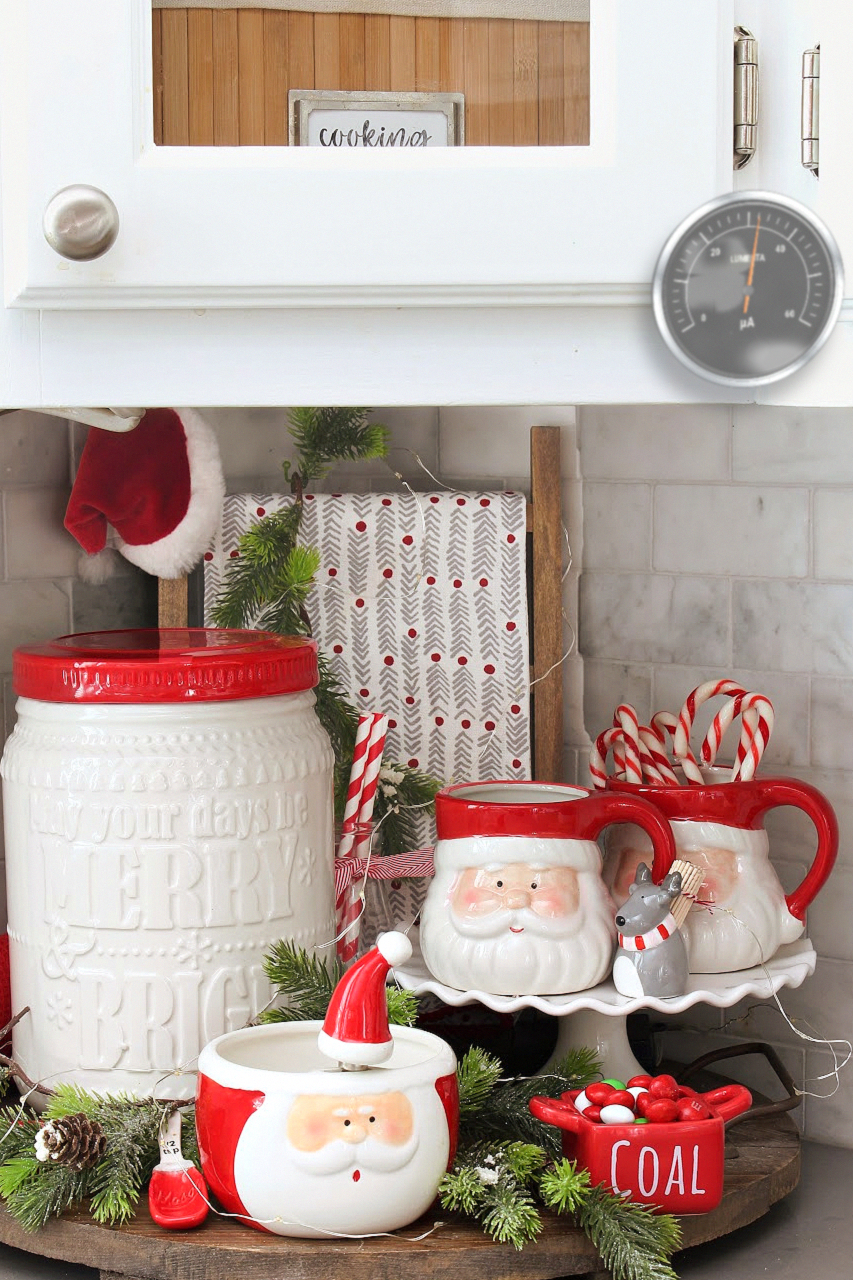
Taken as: µA 32
